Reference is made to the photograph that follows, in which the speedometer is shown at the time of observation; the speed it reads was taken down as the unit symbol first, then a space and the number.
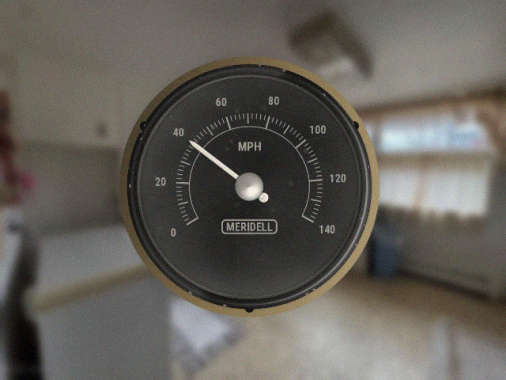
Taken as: mph 40
